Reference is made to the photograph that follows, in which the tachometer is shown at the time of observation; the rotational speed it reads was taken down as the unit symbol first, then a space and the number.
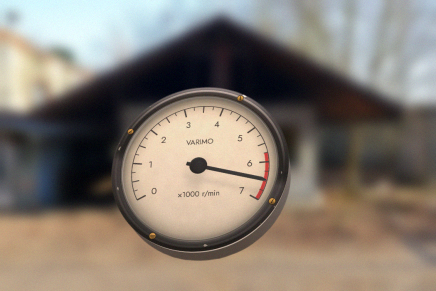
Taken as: rpm 6500
